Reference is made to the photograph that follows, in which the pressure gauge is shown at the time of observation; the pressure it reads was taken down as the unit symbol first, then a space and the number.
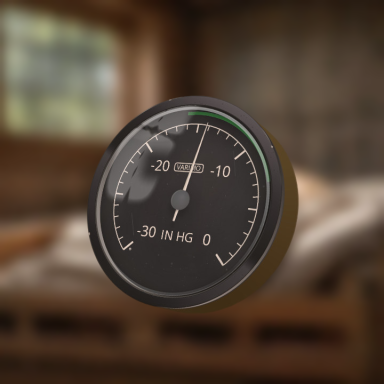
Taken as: inHg -14
